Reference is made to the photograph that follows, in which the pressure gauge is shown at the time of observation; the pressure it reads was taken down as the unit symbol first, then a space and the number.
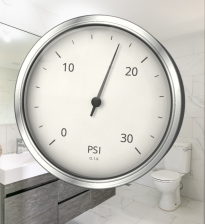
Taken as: psi 17
